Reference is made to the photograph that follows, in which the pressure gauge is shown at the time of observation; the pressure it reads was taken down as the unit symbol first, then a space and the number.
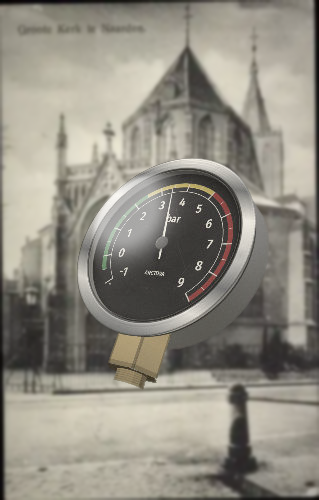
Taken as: bar 3.5
